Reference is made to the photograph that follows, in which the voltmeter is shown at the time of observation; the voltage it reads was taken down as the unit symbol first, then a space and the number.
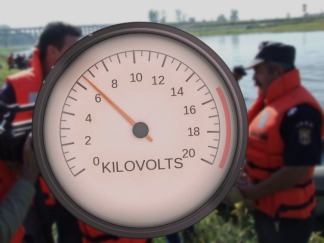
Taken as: kV 6.5
